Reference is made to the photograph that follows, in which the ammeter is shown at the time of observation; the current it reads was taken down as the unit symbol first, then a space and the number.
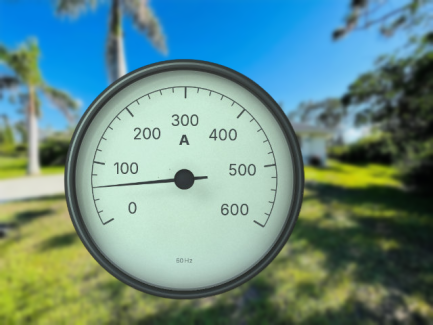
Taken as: A 60
